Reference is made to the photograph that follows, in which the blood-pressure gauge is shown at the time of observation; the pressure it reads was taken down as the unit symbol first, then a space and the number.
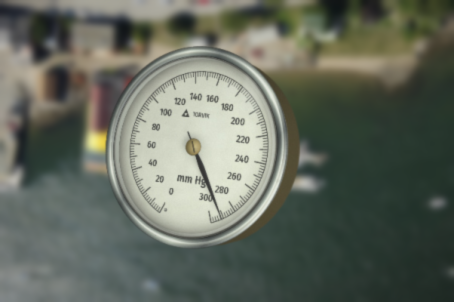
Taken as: mmHg 290
